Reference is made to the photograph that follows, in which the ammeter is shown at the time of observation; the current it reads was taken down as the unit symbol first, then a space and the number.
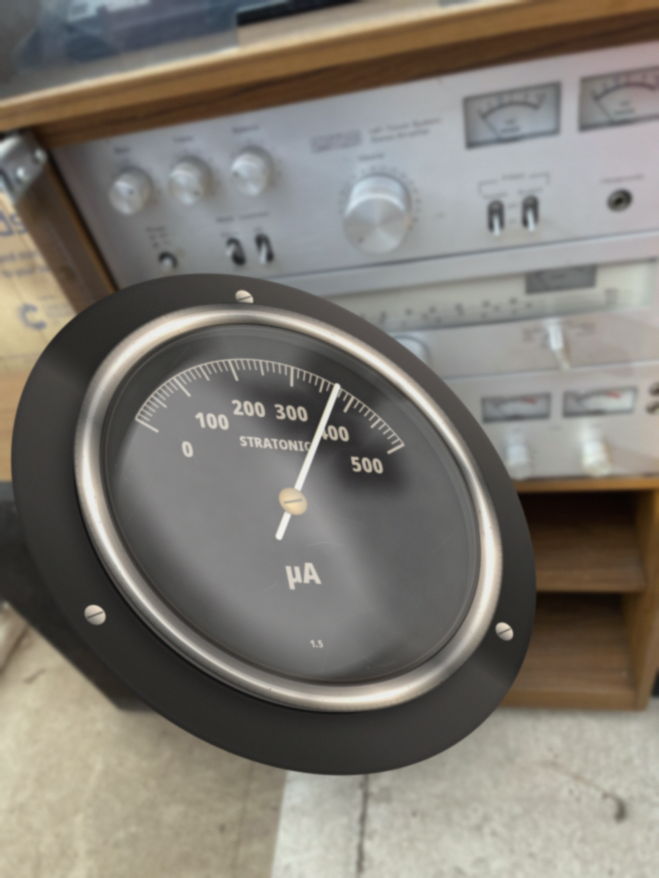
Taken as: µA 370
